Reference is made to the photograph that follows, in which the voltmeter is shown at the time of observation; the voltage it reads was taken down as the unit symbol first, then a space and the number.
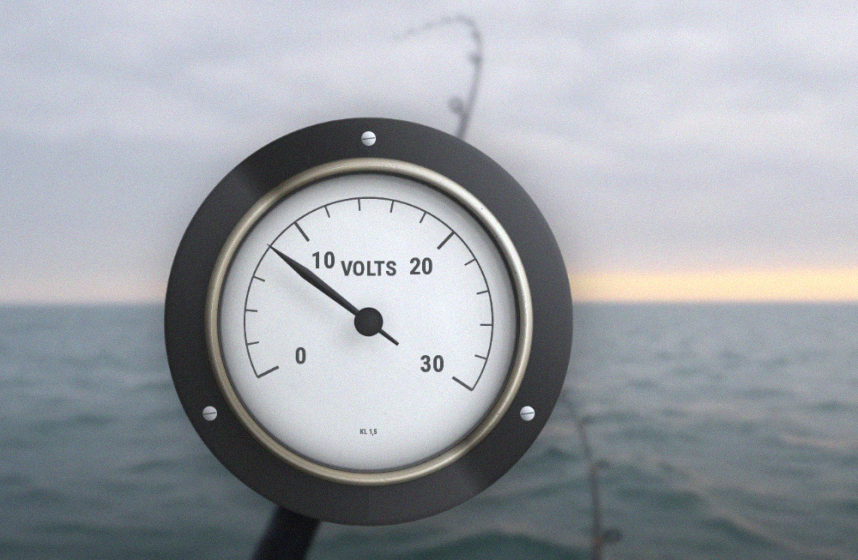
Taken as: V 8
